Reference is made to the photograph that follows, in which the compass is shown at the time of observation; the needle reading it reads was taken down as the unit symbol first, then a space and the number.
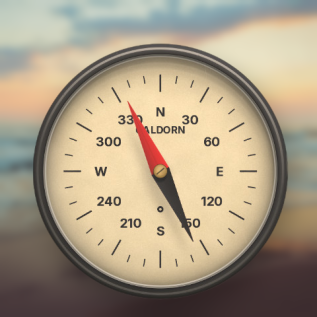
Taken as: ° 335
